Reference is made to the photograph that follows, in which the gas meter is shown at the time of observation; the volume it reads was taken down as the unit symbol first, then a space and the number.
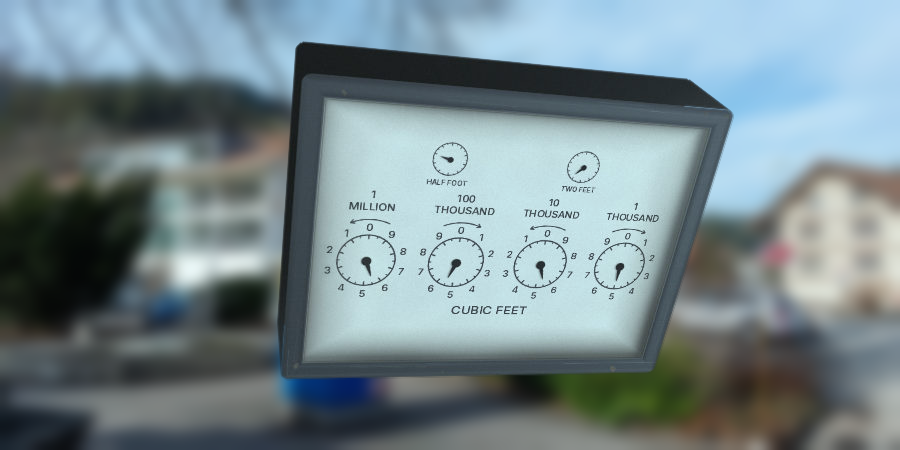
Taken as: ft³ 555500
